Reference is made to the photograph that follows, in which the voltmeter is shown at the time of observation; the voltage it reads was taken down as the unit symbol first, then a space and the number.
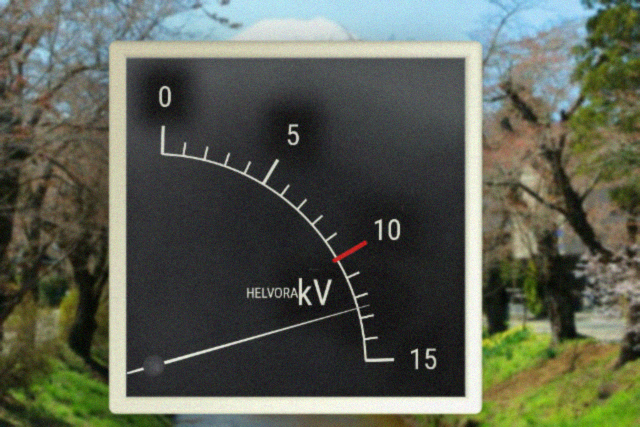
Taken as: kV 12.5
